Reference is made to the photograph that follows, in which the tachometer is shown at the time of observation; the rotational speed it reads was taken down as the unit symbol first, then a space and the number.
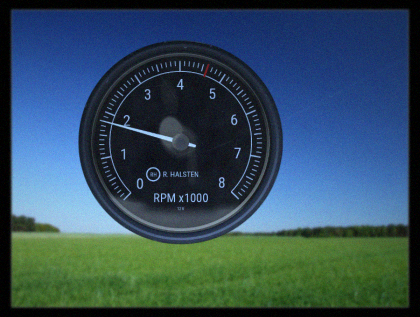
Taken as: rpm 1800
